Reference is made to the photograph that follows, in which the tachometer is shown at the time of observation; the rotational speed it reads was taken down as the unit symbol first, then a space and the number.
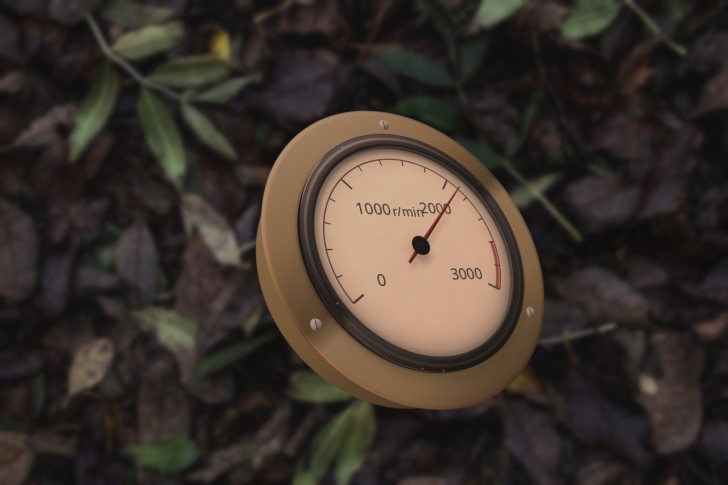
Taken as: rpm 2100
